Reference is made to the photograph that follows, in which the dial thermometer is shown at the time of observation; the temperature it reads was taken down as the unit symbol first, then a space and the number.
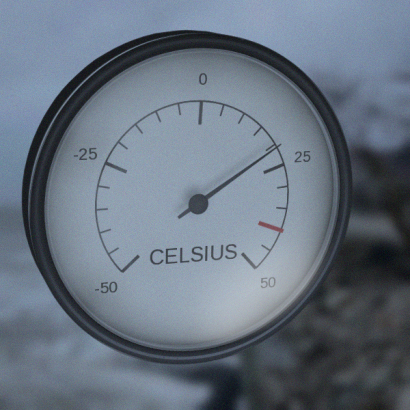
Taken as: °C 20
